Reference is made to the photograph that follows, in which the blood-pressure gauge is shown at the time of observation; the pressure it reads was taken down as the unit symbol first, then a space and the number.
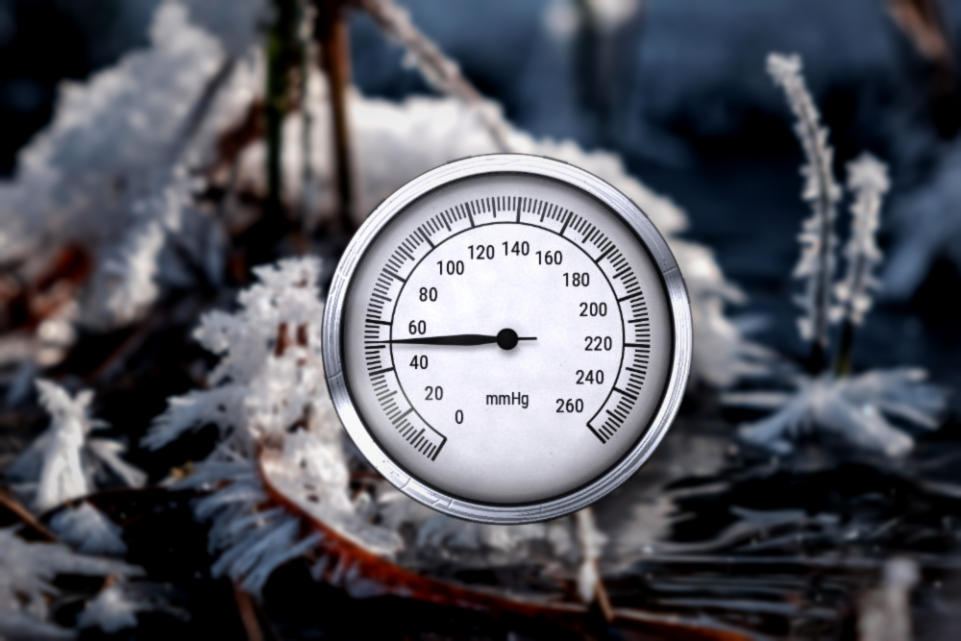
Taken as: mmHg 52
